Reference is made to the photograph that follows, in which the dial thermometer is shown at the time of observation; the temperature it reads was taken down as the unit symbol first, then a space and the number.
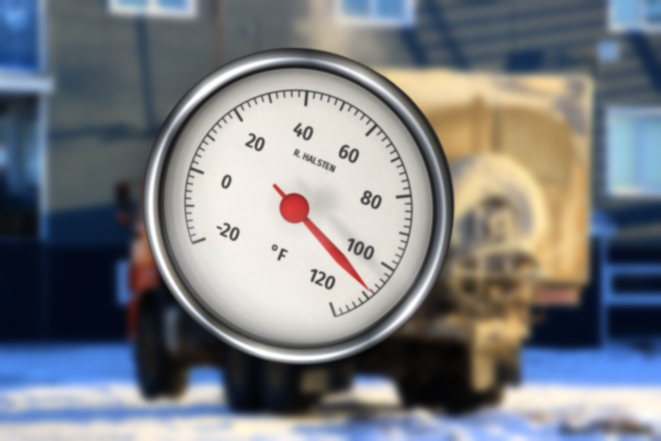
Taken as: °F 108
